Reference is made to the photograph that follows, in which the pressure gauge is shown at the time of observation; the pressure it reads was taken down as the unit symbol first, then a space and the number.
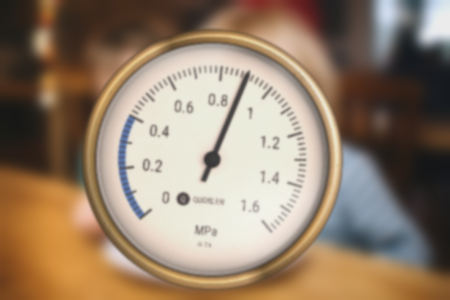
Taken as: MPa 0.9
